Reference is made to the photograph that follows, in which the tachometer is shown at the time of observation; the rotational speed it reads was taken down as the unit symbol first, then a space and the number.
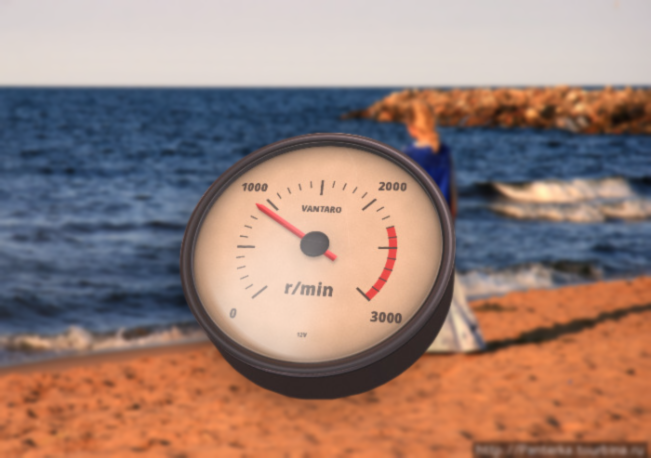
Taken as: rpm 900
